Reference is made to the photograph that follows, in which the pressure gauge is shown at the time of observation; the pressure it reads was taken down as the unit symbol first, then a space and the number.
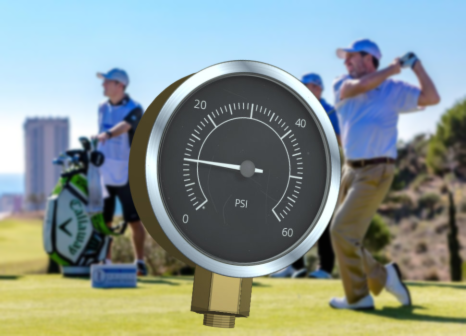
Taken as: psi 10
